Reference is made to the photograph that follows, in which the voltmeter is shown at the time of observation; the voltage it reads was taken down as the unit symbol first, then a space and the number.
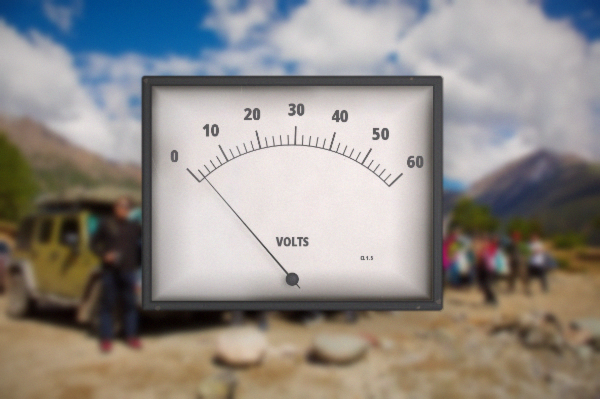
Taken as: V 2
